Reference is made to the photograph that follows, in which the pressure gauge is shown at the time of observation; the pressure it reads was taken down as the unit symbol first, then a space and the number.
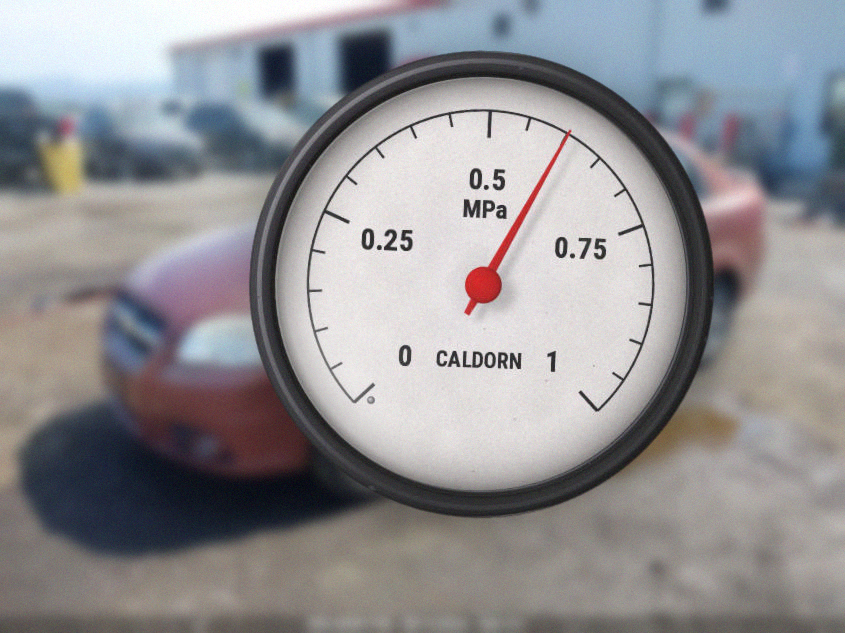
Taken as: MPa 0.6
